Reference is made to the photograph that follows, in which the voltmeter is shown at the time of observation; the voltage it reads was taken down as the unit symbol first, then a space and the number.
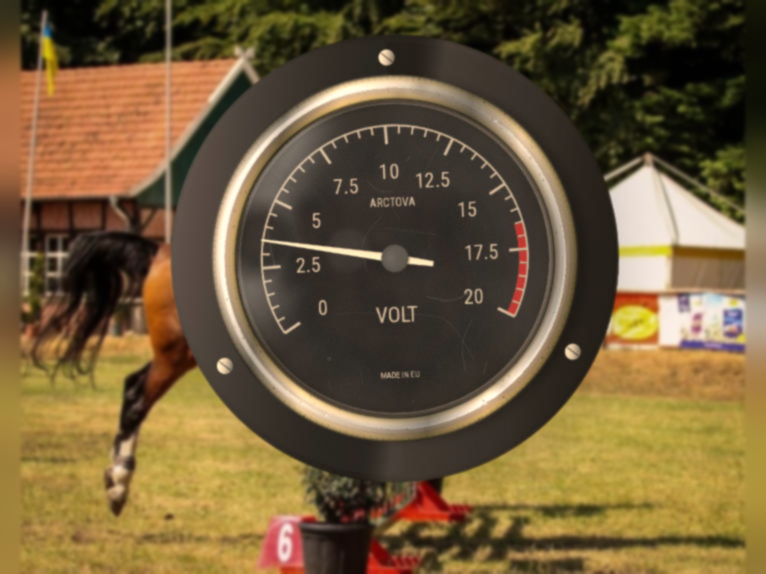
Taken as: V 3.5
